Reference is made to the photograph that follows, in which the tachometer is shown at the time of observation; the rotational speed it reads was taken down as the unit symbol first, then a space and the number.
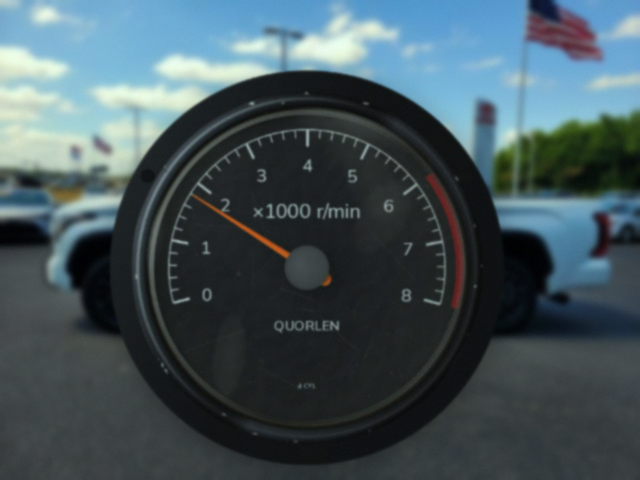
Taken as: rpm 1800
